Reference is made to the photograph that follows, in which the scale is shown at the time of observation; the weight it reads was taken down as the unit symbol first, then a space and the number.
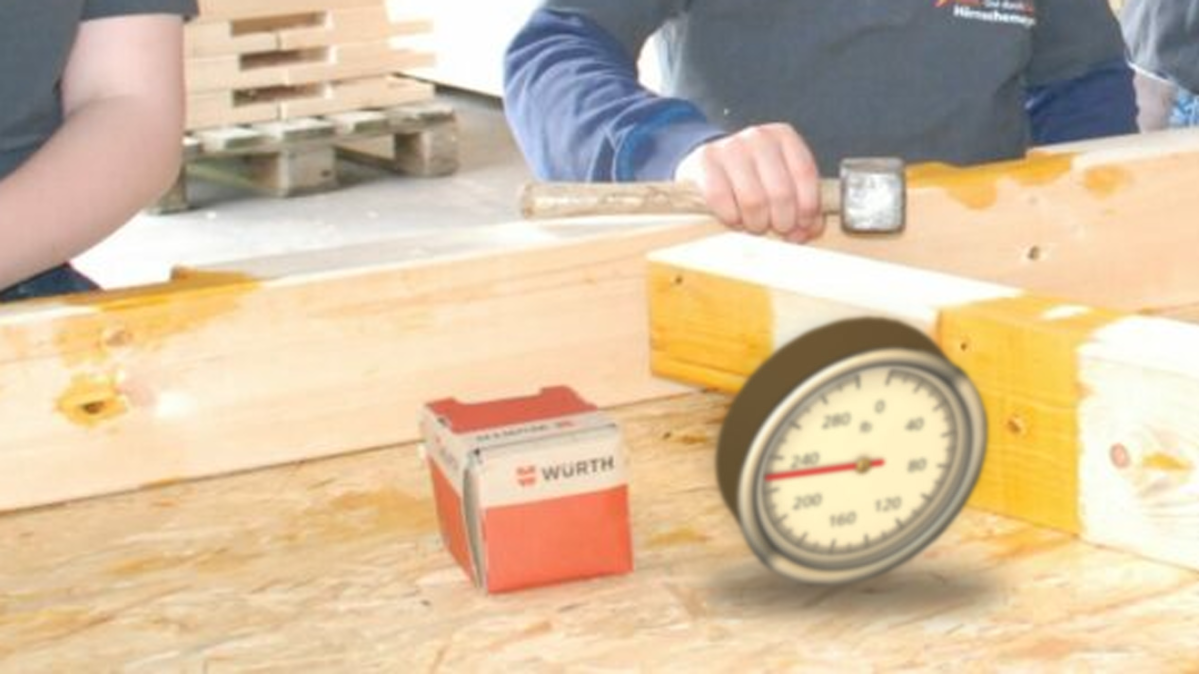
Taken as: lb 230
